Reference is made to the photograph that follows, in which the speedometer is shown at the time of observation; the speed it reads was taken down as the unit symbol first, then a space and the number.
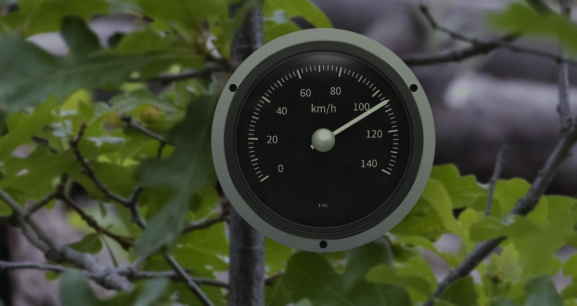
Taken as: km/h 106
